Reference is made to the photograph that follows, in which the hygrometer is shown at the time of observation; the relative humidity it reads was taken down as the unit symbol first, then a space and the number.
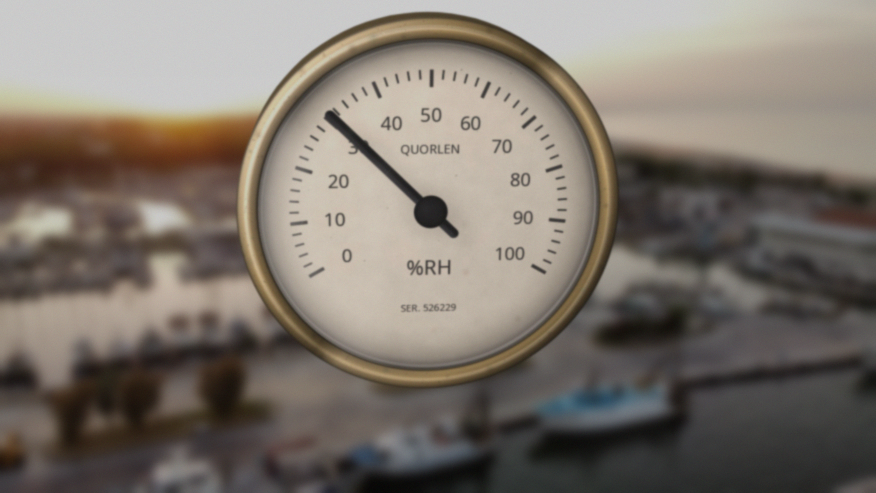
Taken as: % 31
